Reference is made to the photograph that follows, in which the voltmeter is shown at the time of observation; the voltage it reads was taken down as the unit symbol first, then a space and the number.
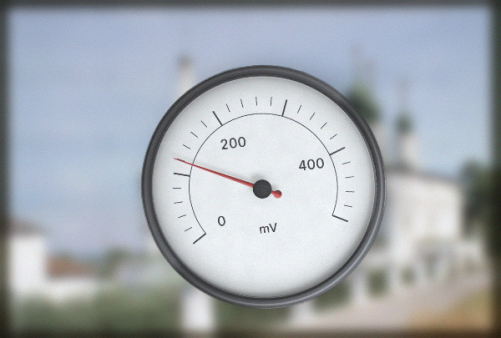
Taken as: mV 120
